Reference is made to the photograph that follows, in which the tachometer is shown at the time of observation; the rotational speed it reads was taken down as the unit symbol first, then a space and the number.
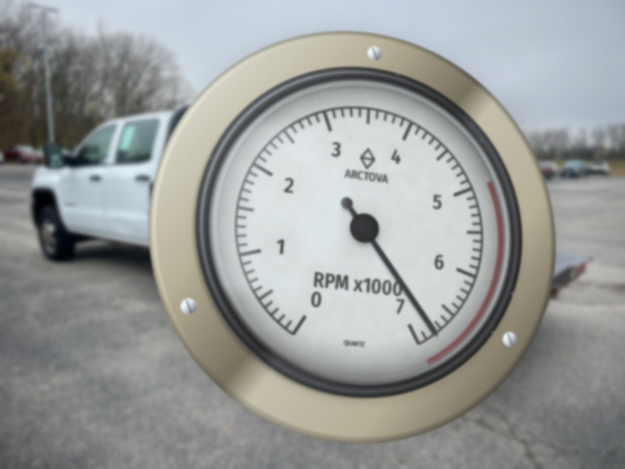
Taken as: rpm 6800
